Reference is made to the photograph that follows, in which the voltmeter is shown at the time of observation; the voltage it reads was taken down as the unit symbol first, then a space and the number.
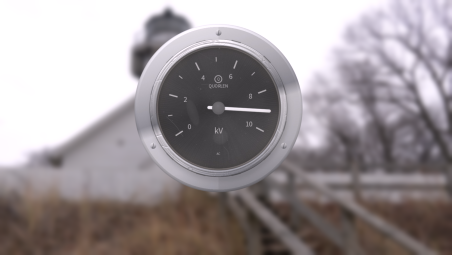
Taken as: kV 9
